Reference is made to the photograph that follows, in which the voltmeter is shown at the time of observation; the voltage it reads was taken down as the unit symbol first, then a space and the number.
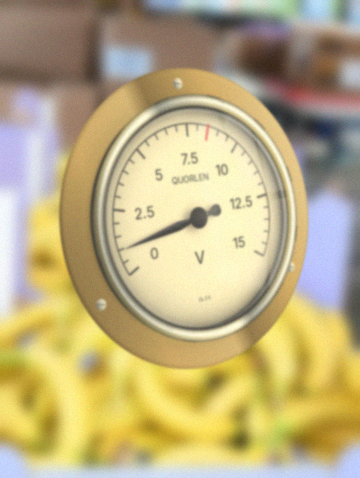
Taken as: V 1
